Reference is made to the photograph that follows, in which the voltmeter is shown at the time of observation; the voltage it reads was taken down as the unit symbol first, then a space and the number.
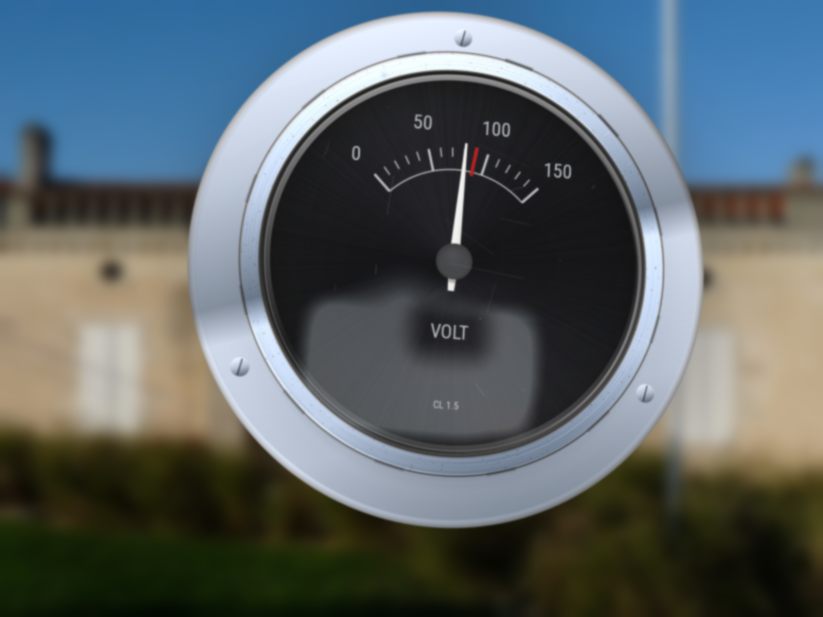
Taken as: V 80
